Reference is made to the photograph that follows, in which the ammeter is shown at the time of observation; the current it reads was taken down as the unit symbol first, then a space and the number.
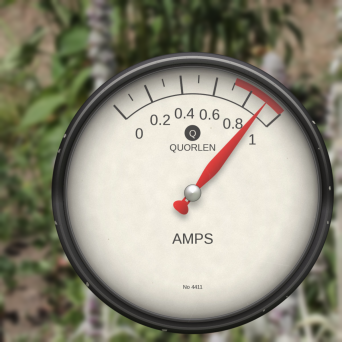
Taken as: A 0.9
